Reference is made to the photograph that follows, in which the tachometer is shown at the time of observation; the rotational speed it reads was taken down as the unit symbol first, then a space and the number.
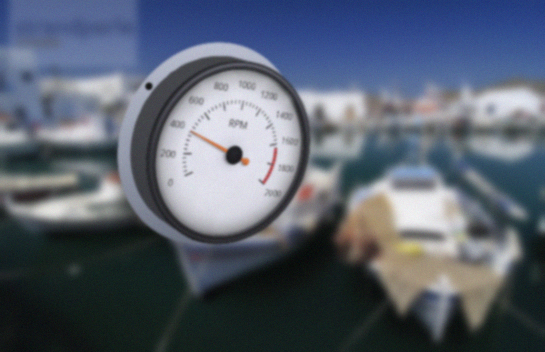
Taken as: rpm 400
